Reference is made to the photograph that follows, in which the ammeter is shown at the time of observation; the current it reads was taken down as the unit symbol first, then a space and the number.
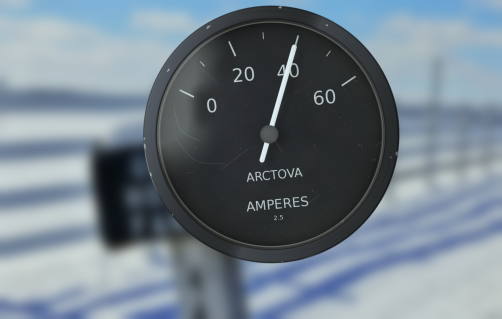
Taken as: A 40
